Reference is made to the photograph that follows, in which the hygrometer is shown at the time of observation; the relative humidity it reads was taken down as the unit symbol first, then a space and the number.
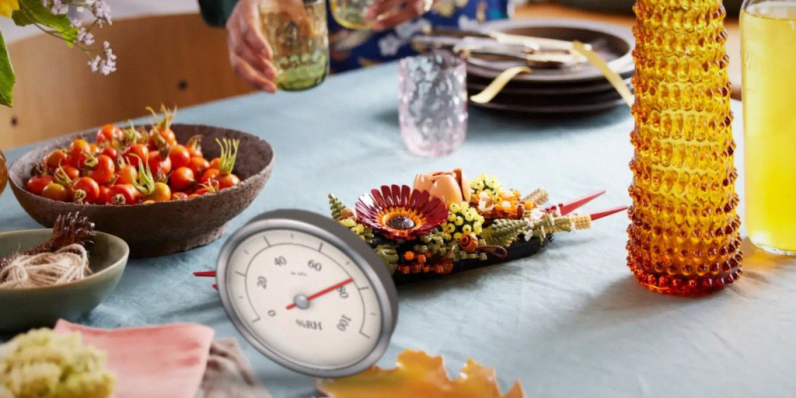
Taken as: % 75
